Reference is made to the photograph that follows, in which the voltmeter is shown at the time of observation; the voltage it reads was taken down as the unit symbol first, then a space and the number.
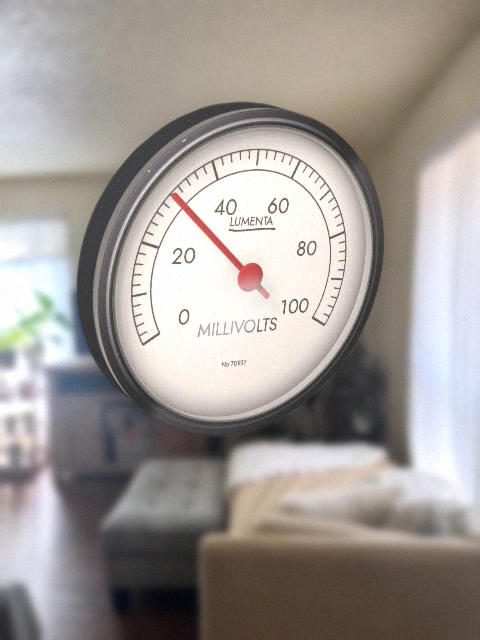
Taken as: mV 30
